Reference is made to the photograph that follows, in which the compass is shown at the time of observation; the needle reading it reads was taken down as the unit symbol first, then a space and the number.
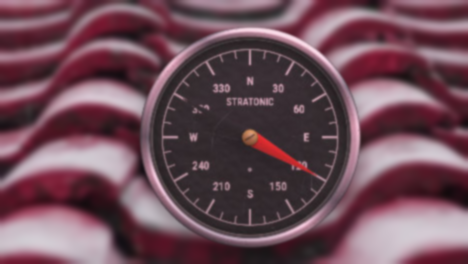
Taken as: ° 120
